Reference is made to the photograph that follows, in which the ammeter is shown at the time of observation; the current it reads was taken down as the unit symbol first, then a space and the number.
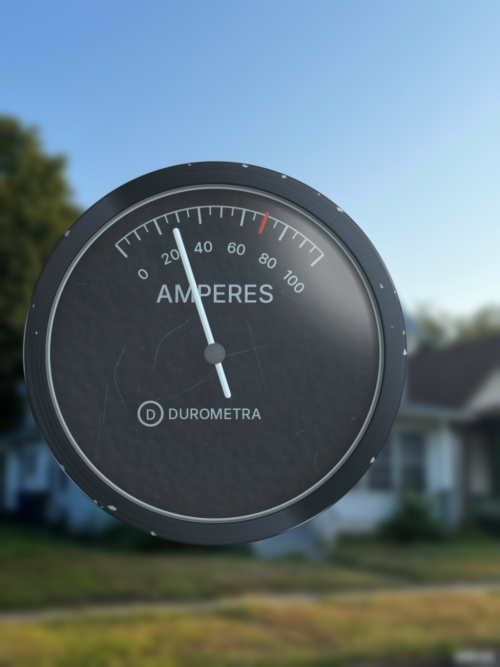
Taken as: A 27.5
